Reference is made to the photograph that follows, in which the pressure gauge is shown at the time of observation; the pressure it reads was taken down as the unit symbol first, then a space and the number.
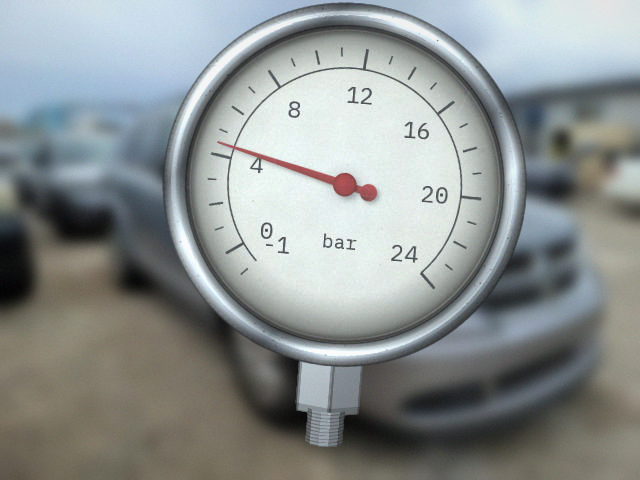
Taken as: bar 4.5
